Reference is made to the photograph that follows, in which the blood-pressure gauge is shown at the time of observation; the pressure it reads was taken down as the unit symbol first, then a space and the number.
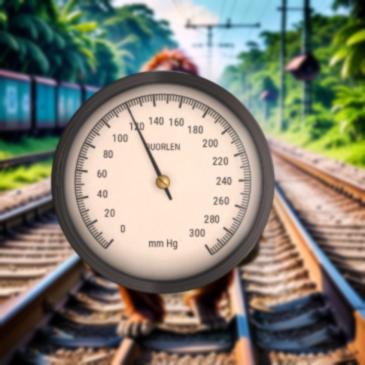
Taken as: mmHg 120
